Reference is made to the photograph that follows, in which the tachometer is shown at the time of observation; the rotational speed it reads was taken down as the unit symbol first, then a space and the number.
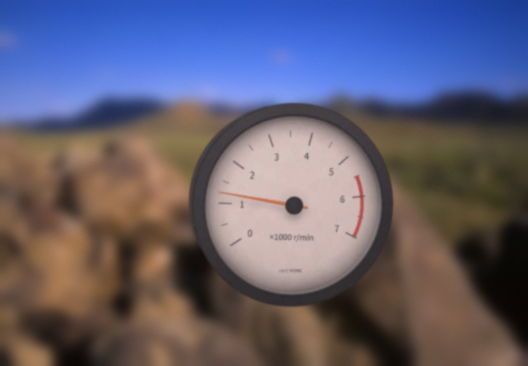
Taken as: rpm 1250
